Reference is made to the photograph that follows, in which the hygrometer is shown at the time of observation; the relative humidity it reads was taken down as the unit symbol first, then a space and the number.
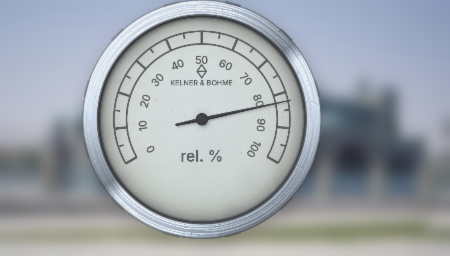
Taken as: % 82.5
